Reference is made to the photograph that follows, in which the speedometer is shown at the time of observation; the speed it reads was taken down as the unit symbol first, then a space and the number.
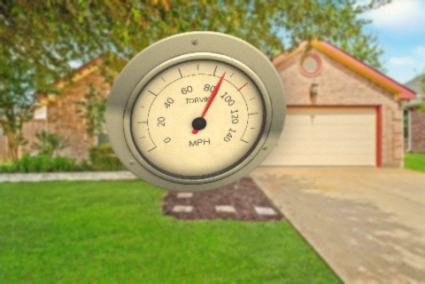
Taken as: mph 85
